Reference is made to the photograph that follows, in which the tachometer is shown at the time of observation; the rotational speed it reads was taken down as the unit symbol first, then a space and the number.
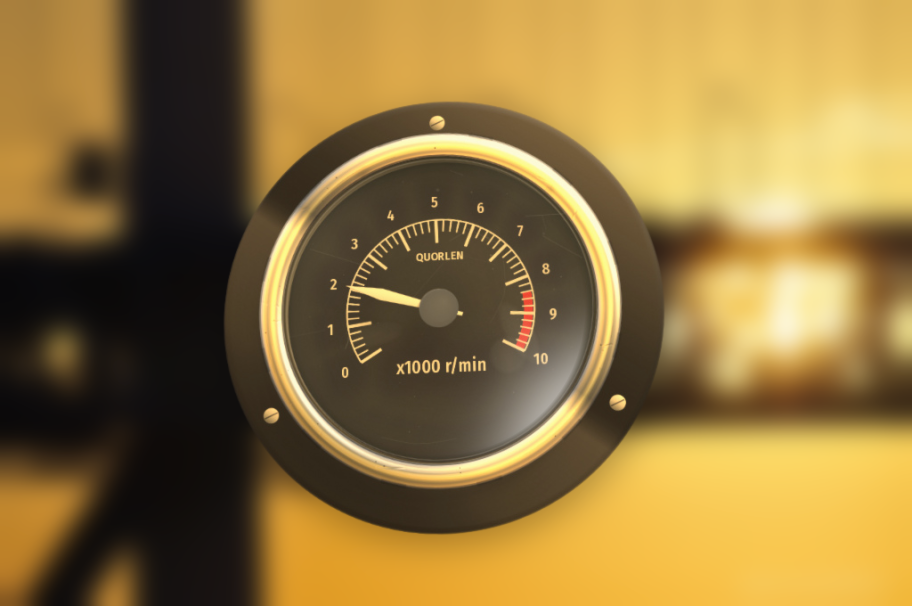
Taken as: rpm 2000
